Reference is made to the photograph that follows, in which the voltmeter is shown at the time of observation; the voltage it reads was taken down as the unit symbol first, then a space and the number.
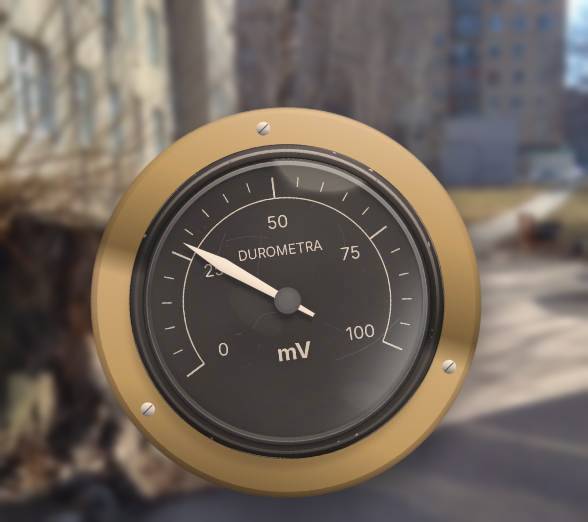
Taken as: mV 27.5
